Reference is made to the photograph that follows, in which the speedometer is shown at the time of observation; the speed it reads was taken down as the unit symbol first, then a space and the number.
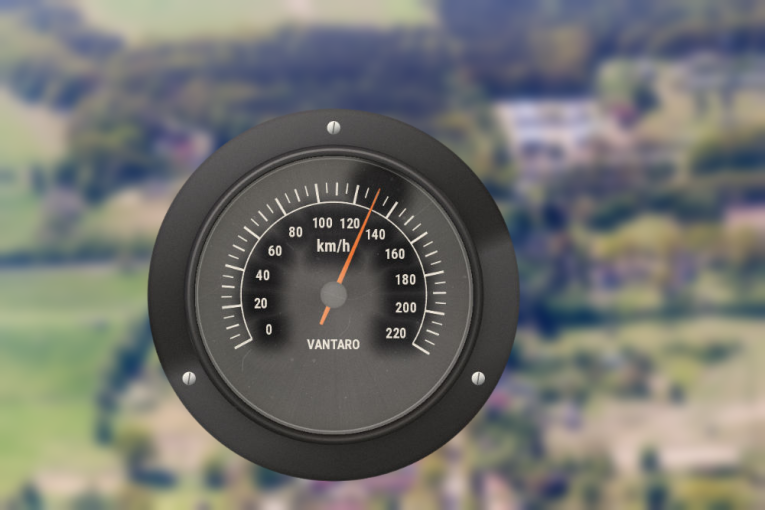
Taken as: km/h 130
